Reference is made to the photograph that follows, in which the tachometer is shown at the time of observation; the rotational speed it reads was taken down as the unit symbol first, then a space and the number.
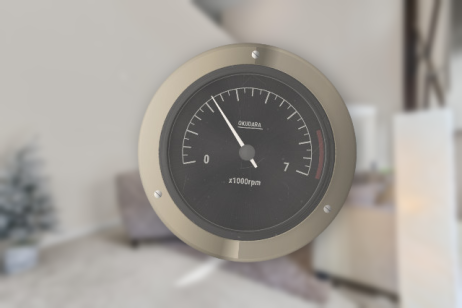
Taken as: rpm 2250
